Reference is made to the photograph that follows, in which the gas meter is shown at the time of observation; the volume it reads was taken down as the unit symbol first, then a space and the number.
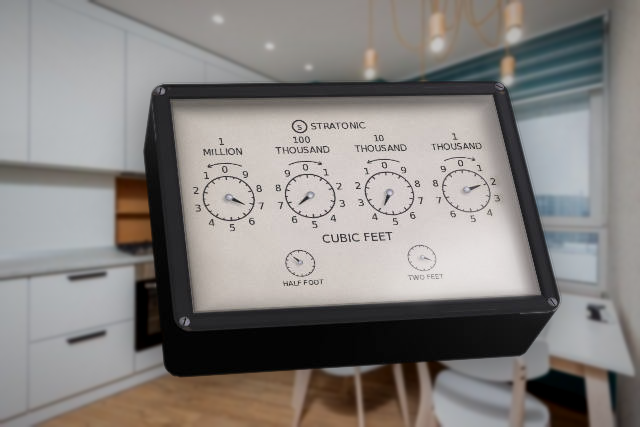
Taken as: ft³ 664200
